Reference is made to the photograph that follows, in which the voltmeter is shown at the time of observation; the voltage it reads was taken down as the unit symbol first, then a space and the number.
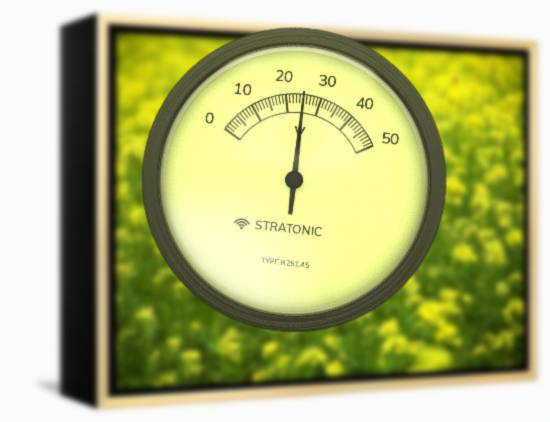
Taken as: V 25
